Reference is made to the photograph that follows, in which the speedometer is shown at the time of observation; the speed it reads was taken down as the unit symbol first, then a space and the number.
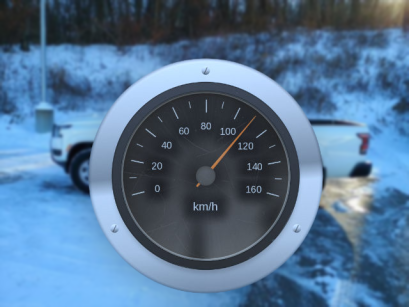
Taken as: km/h 110
